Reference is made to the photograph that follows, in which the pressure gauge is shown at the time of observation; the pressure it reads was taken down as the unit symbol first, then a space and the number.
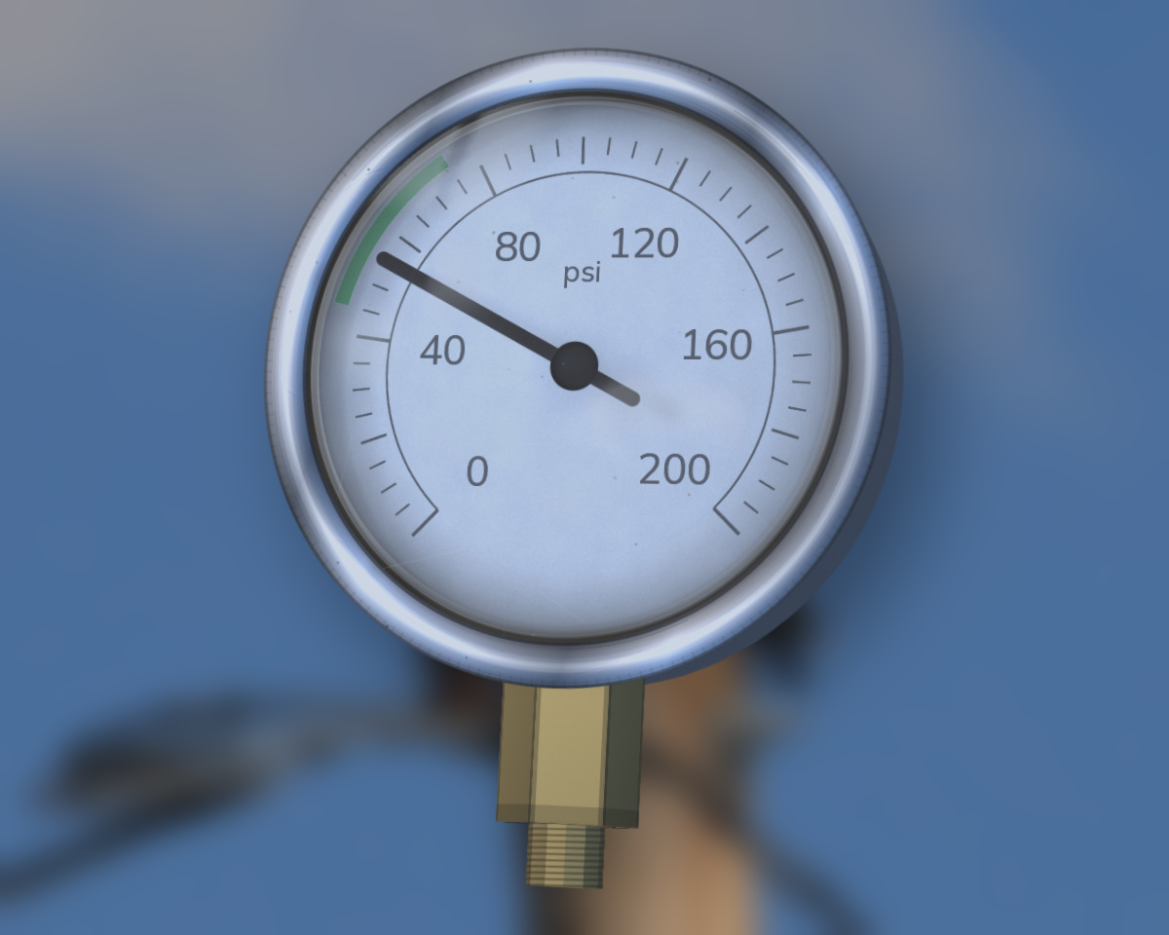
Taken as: psi 55
